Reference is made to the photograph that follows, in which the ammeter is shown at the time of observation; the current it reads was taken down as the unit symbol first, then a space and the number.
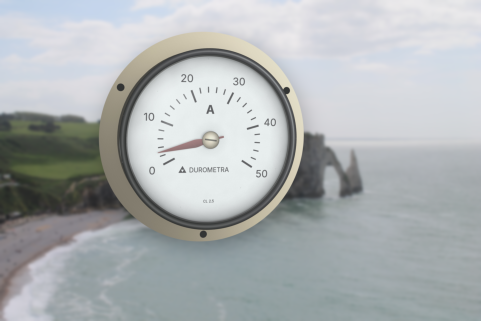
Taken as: A 3
